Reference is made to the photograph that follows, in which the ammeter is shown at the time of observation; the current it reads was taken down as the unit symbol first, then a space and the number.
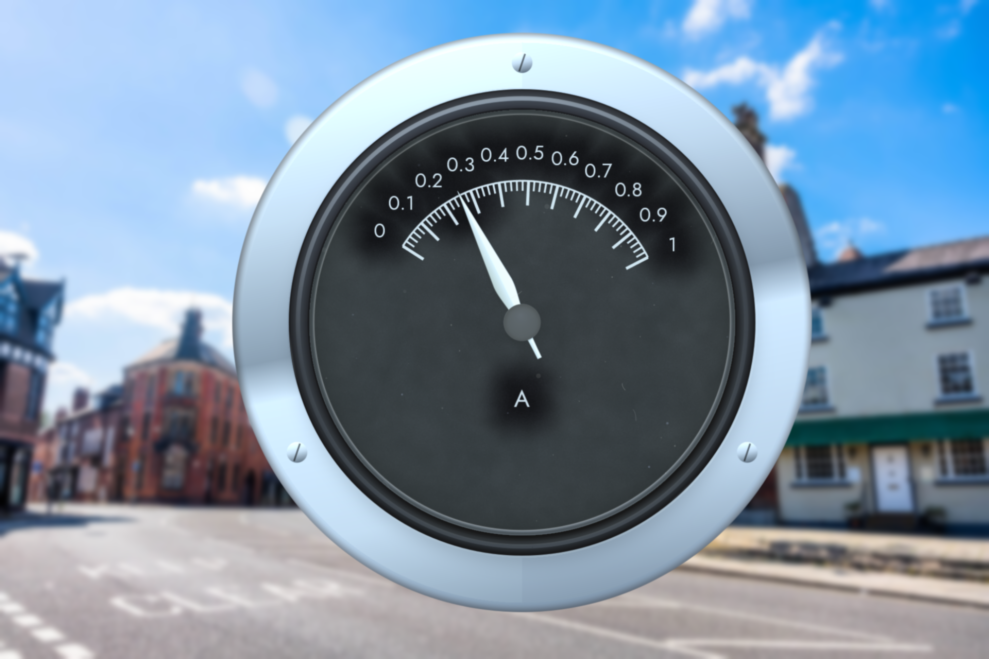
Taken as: A 0.26
